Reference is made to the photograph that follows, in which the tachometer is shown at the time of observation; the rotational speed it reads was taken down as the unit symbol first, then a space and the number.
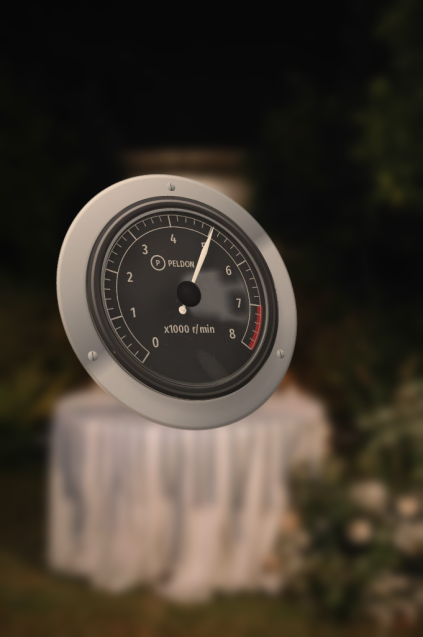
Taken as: rpm 5000
